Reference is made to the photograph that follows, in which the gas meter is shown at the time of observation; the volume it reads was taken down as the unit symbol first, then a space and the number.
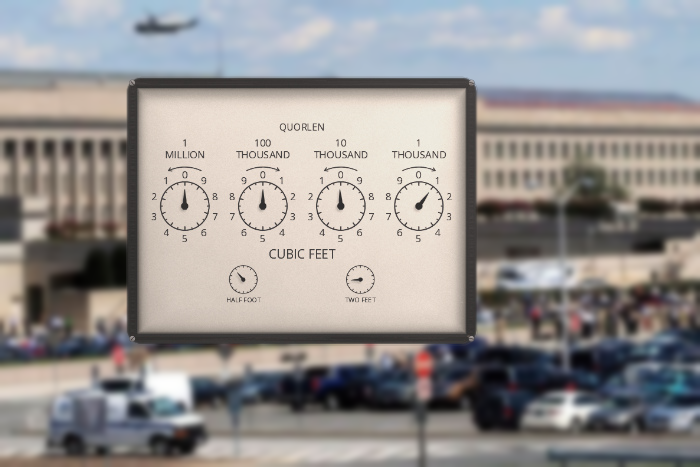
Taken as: ft³ 100
